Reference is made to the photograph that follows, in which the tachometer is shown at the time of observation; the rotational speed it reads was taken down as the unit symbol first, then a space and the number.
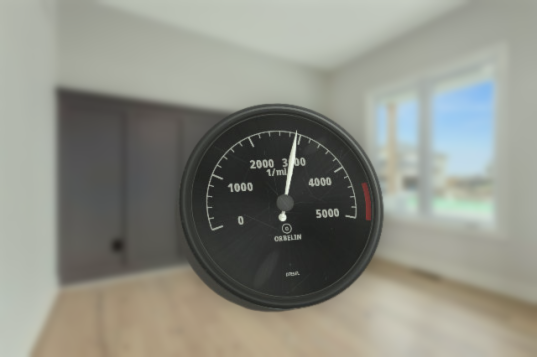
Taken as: rpm 2900
